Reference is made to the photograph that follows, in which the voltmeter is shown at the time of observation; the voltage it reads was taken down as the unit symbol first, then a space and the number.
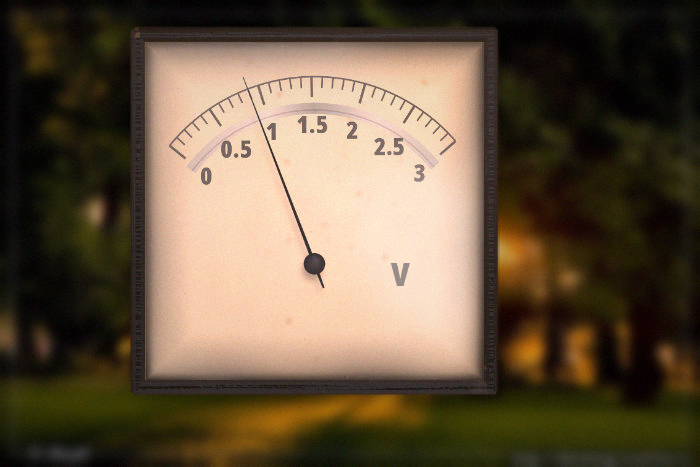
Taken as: V 0.9
